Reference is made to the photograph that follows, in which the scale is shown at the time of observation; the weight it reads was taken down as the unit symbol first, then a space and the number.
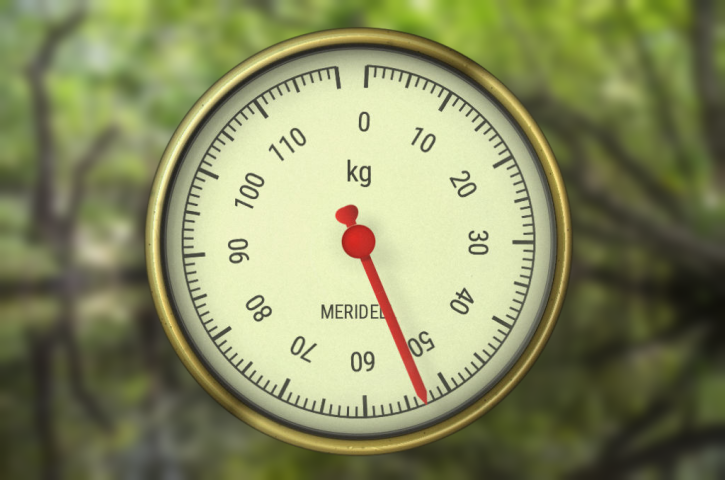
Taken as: kg 53
